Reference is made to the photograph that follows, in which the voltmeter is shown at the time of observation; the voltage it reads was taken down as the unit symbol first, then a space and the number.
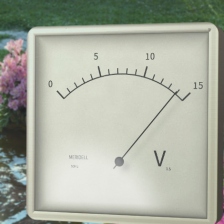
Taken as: V 14
